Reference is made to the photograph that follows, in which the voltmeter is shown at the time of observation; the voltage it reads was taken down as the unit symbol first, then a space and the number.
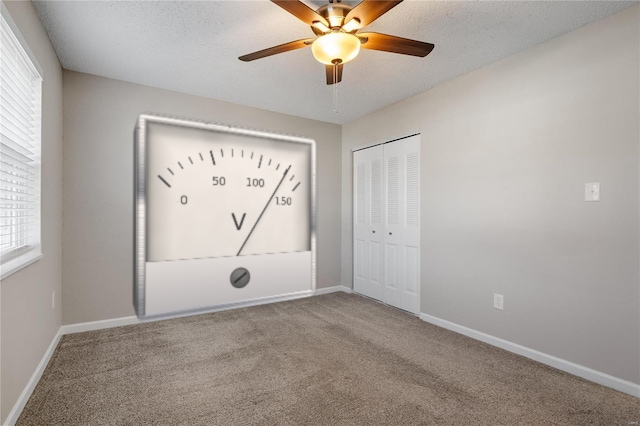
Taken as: V 130
